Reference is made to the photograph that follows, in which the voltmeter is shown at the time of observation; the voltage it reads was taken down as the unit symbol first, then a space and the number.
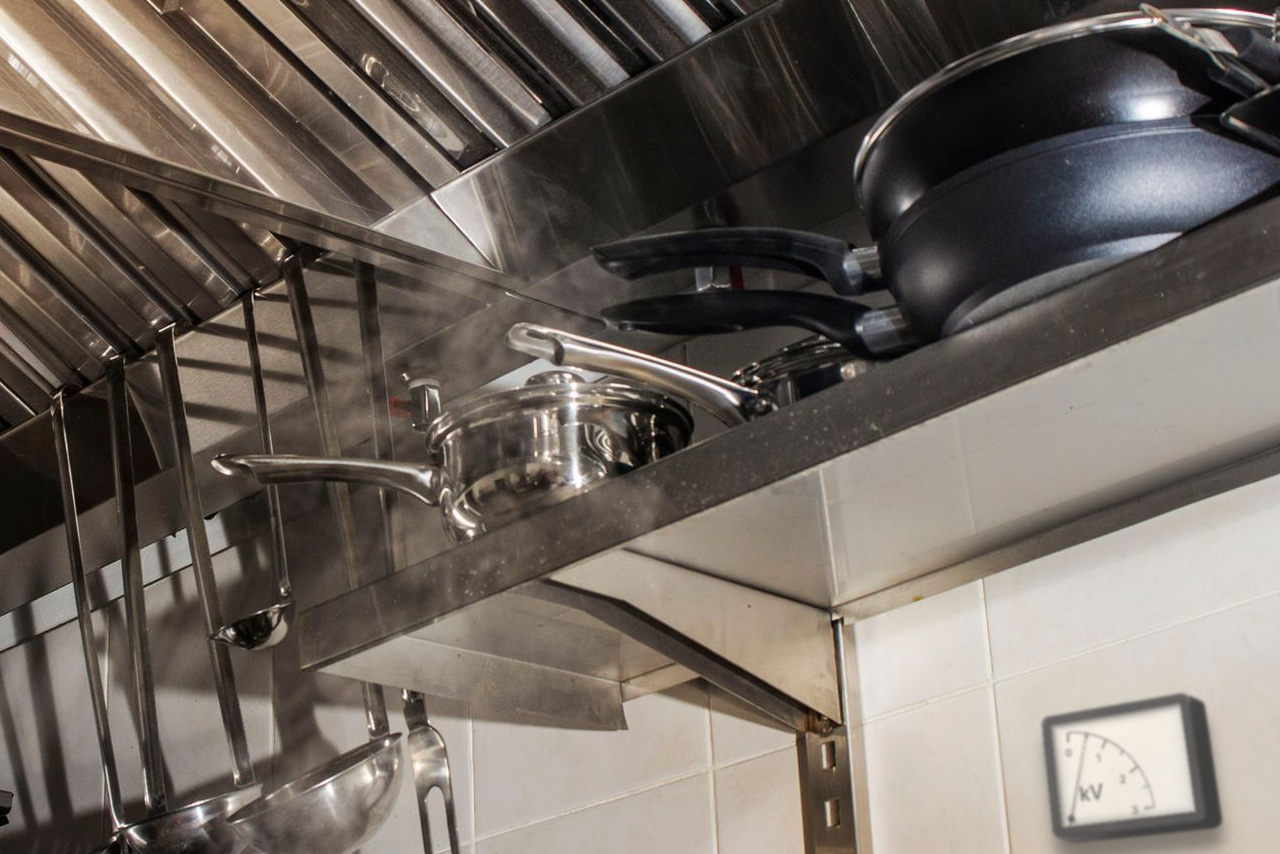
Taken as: kV 0.5
